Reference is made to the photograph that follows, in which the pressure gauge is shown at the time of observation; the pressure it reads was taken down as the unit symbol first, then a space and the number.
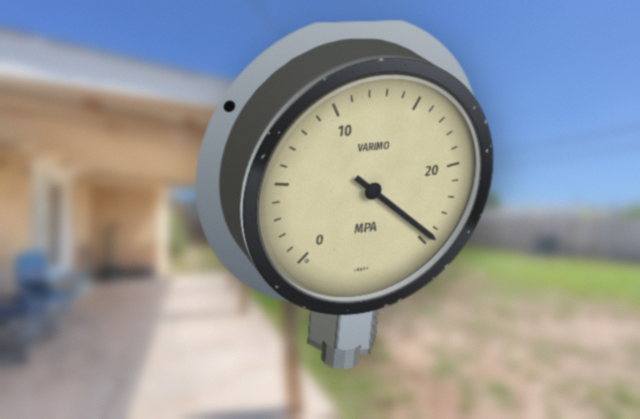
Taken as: MPa 24.5
